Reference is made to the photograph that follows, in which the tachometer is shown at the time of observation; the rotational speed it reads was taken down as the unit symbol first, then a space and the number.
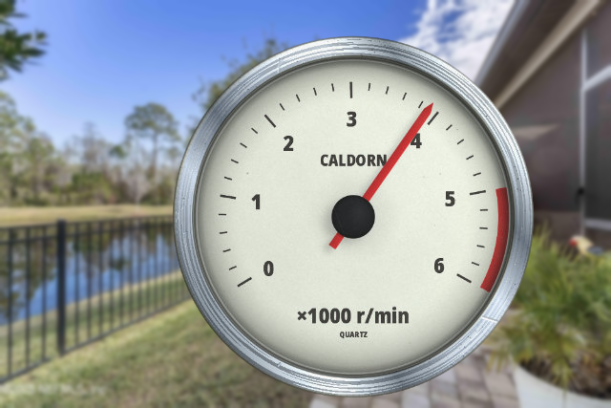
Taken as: rpm 3900
